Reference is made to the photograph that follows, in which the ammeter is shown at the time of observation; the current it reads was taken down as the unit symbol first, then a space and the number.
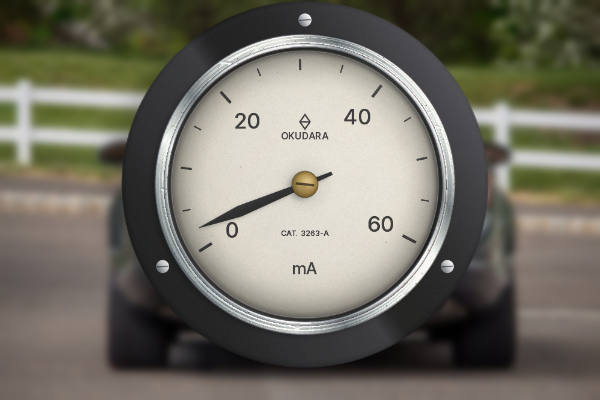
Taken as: mA 2.5
